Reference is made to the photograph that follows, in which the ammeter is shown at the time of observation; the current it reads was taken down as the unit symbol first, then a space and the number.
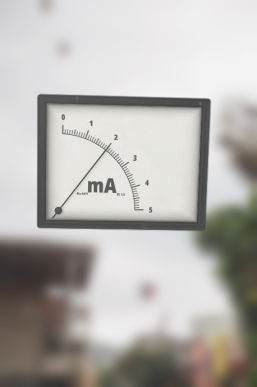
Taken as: mA 2
